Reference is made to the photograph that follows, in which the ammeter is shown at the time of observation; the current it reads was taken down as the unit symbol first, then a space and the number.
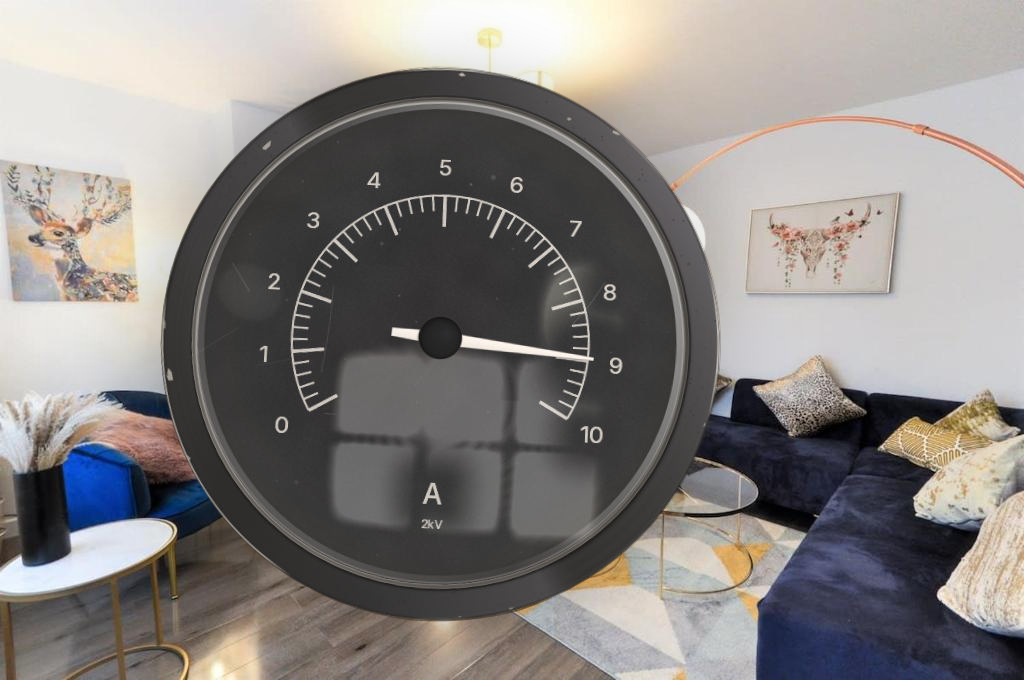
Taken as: A 9
